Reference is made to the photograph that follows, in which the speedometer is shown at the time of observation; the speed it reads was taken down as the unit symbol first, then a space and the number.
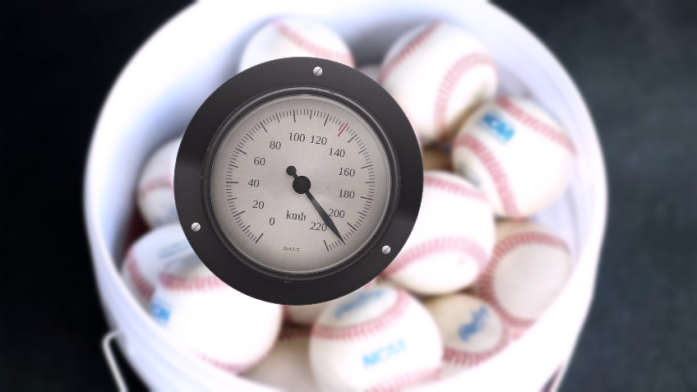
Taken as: km/h 210
